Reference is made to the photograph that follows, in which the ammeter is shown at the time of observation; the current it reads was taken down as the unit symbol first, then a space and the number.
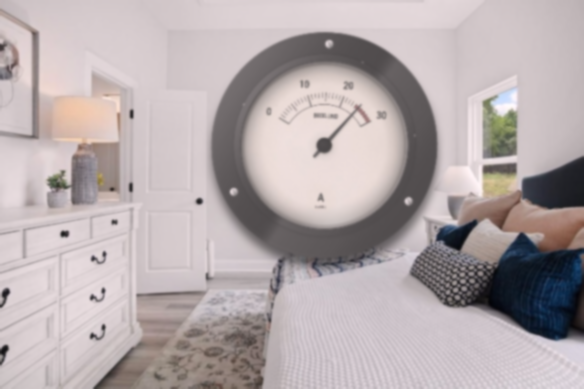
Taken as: A 25
